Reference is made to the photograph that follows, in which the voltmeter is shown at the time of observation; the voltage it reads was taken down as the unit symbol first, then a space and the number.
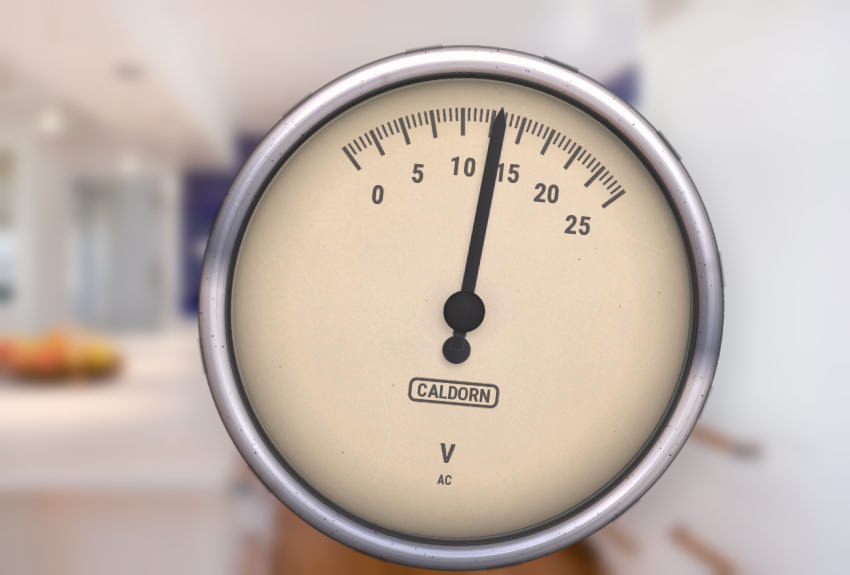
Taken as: V 13
